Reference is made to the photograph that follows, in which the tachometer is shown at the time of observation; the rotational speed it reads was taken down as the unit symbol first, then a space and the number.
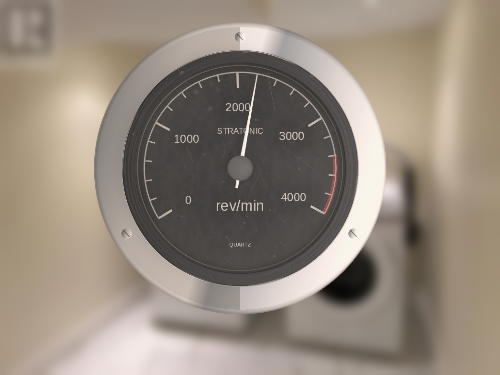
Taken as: rpm 2200
